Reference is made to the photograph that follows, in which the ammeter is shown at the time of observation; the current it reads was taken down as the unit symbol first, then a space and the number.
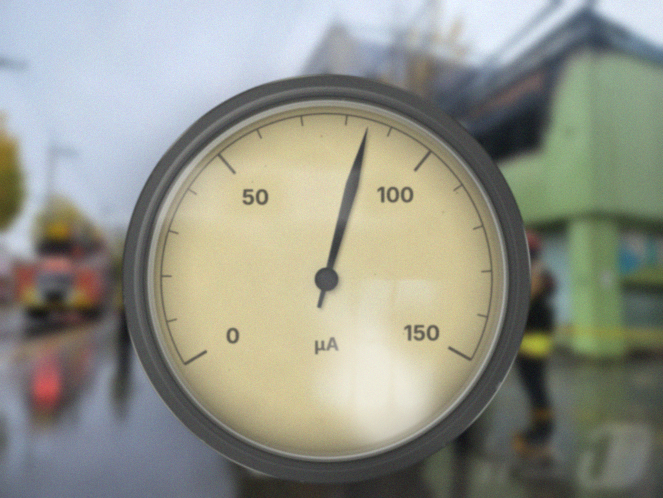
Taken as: µA 85
